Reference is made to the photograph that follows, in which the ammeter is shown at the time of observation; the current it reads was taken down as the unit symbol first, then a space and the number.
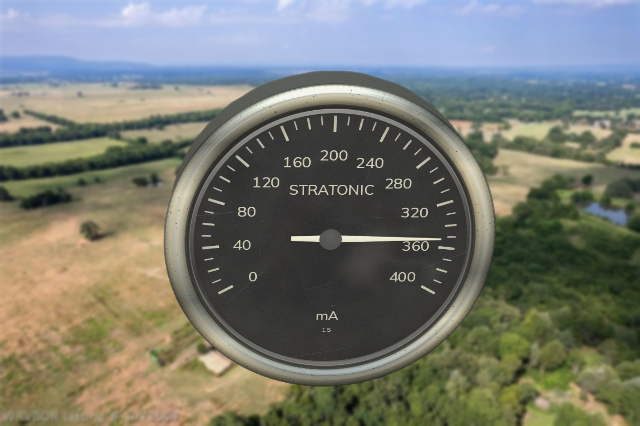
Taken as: mA 350
